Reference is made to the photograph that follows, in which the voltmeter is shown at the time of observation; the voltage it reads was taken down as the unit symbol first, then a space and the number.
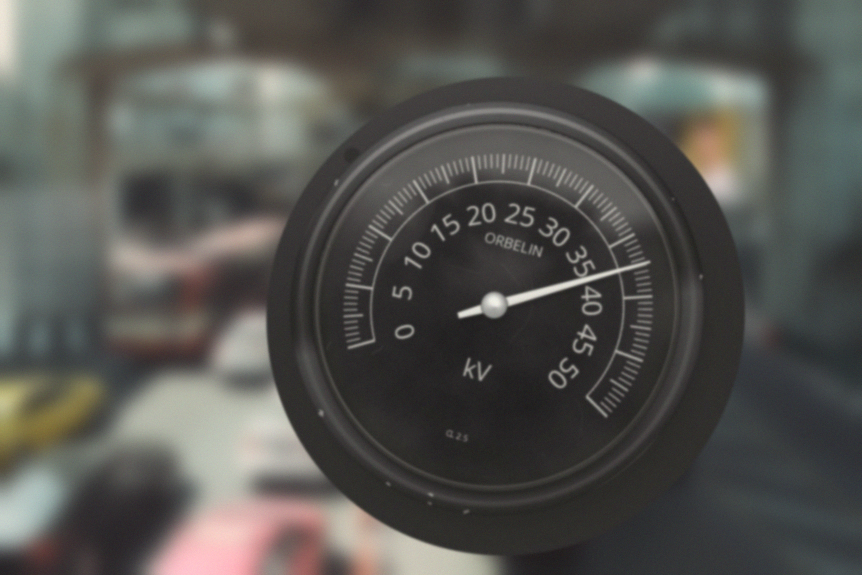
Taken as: kV 37.5
